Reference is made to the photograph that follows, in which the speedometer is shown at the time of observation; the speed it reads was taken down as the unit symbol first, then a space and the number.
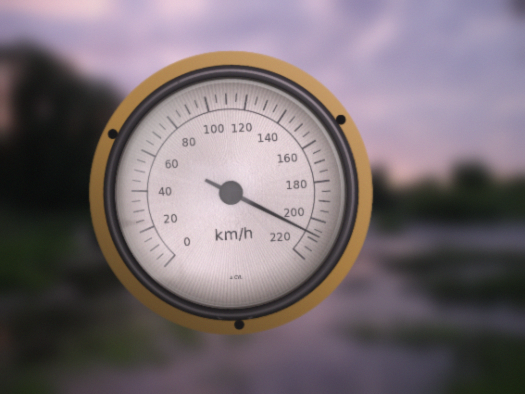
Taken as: km/h 207.5
